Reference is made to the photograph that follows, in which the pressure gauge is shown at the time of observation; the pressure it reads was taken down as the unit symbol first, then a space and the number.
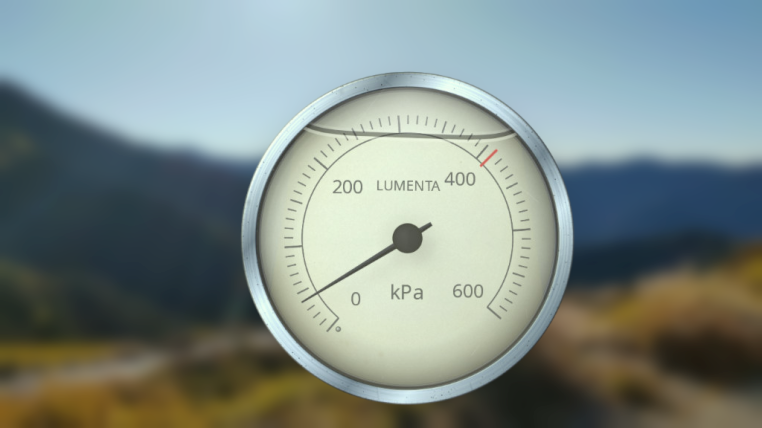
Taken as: kPa 40
